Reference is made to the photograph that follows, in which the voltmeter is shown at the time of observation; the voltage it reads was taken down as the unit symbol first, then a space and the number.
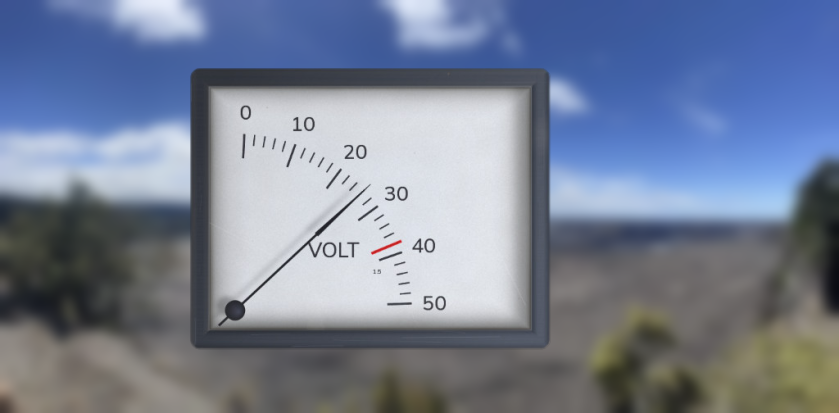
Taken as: V 26
